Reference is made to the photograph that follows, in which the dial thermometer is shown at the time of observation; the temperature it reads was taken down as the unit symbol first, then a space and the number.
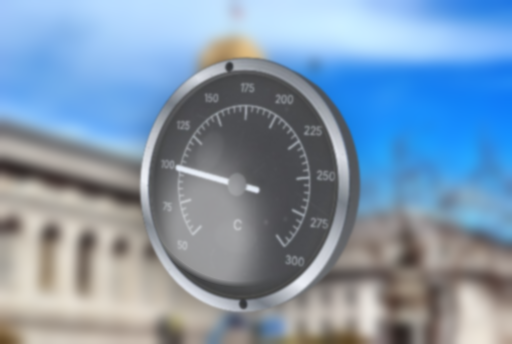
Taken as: °C 100
